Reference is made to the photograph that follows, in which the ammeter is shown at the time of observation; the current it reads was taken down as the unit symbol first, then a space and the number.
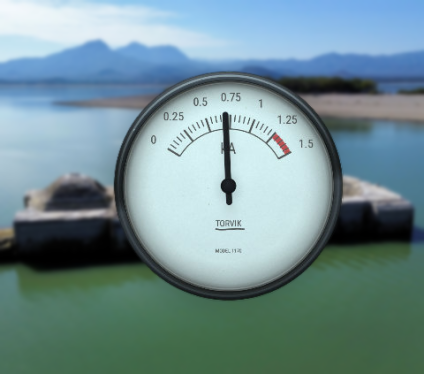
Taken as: kA 0.7
